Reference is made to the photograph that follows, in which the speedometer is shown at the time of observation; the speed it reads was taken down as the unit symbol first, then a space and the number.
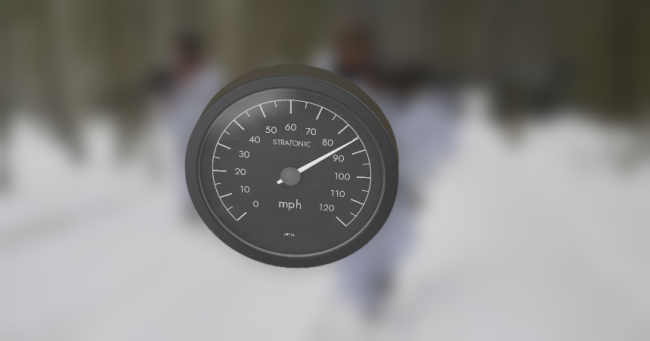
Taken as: mph 85
